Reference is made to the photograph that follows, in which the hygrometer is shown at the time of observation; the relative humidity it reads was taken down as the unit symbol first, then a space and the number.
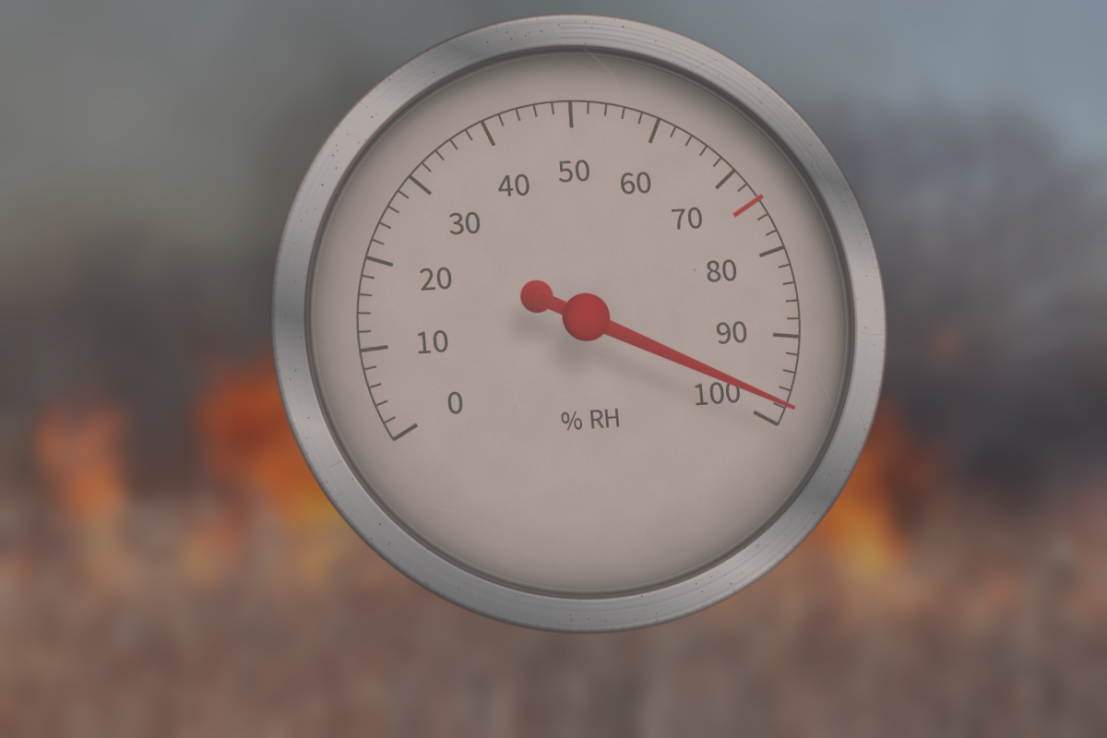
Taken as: % 98
